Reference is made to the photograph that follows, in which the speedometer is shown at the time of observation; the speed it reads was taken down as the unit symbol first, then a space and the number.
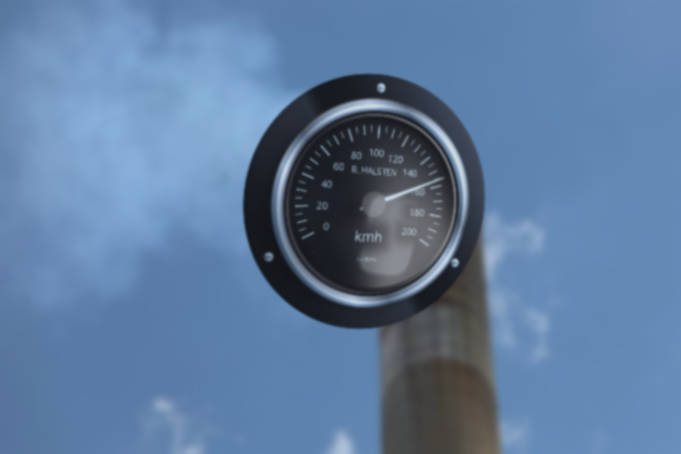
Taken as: km/h 155
